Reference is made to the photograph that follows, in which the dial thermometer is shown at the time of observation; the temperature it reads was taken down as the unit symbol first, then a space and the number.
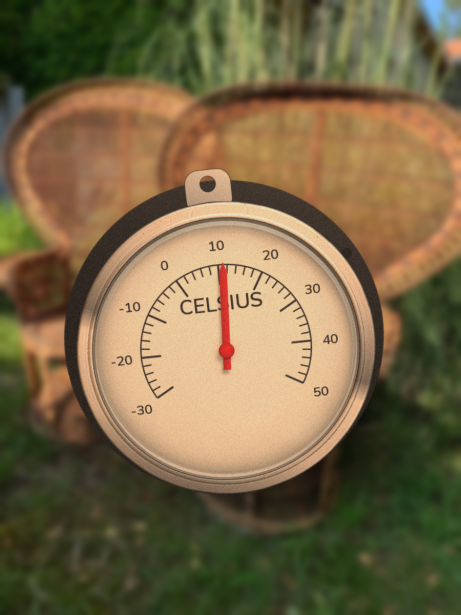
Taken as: °C 11
